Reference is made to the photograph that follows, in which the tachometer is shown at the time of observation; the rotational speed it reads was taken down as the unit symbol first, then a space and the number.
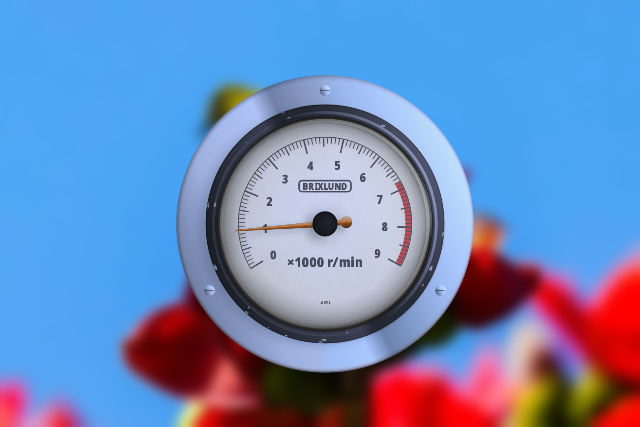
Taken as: rpm 1000
